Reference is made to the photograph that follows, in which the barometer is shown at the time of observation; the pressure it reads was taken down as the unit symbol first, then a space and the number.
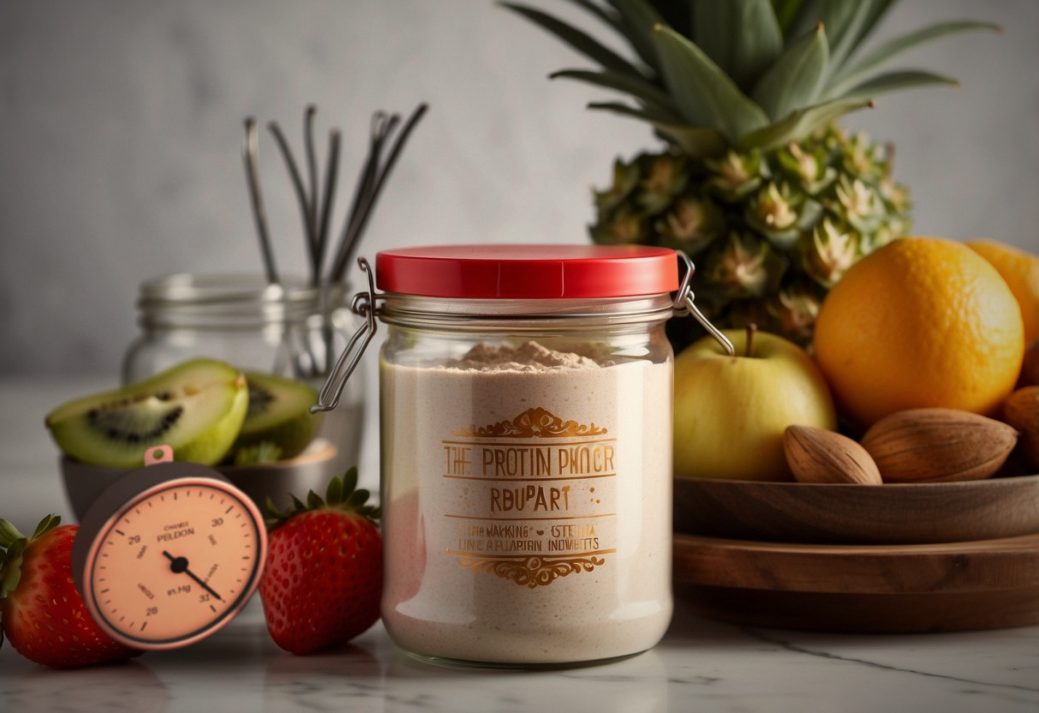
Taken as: inHg 30.9
